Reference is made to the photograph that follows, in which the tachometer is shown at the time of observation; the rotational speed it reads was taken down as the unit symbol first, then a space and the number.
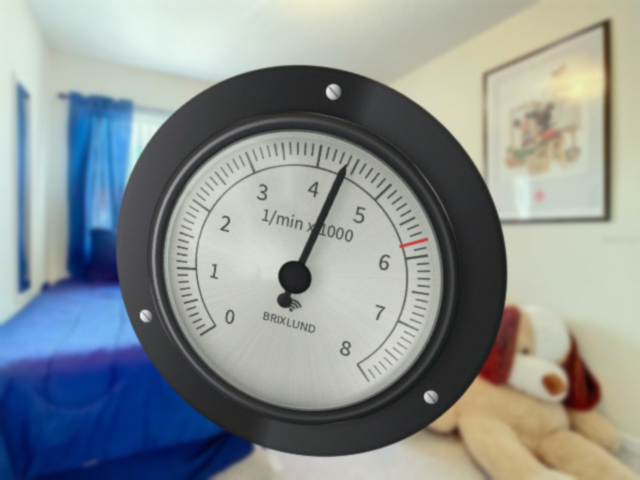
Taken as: rpm 4400
